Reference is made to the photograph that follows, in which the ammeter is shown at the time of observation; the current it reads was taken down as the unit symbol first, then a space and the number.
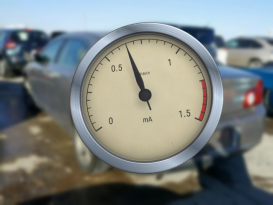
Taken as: mA 0.65
